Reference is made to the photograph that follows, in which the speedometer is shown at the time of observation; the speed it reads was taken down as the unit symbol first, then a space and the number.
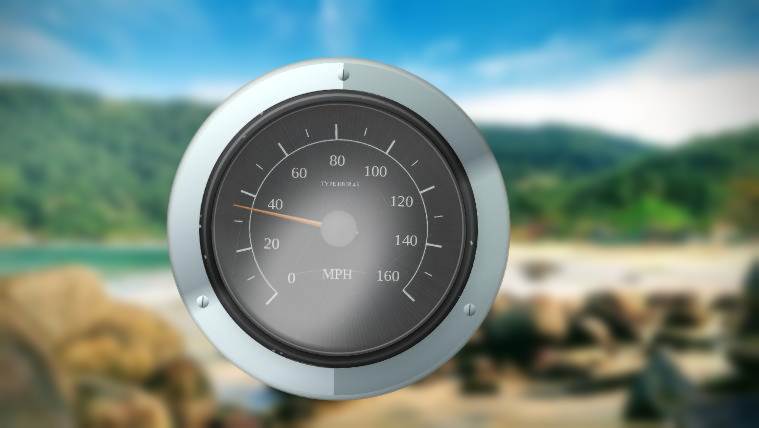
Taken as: mph 35
